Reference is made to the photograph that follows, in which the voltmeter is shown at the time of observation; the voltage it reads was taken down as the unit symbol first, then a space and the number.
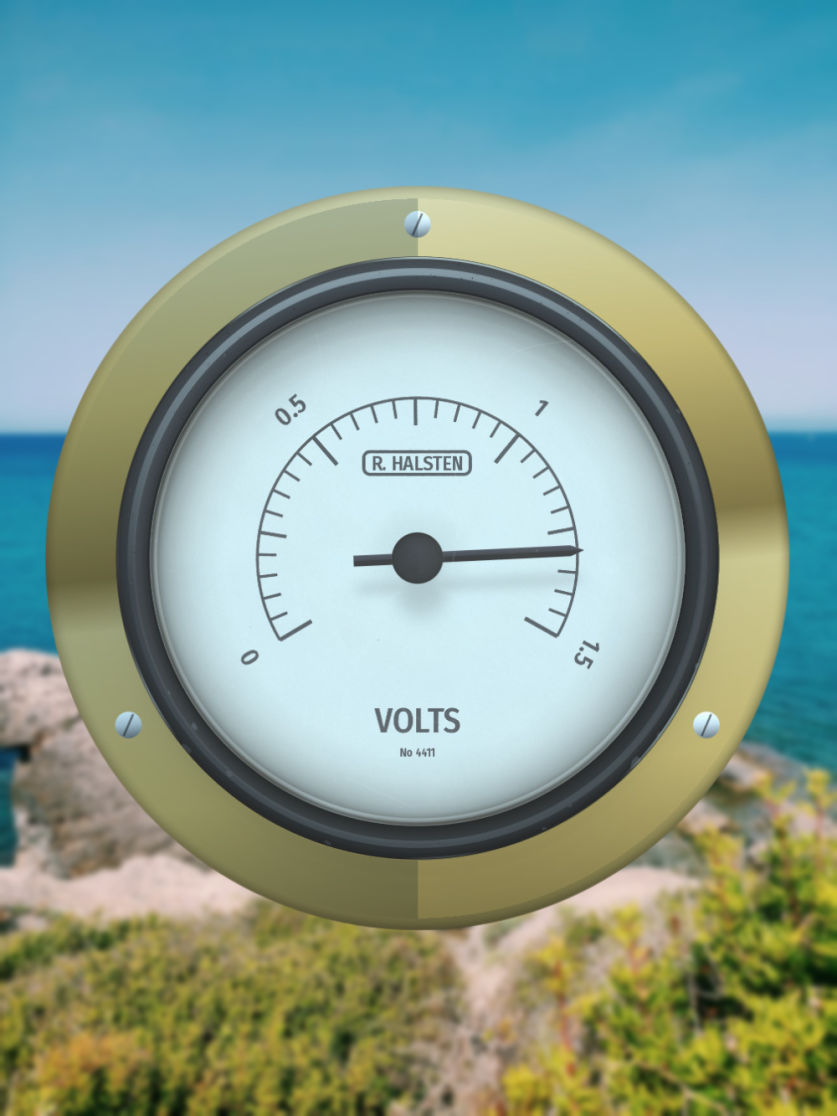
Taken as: V 1.3
